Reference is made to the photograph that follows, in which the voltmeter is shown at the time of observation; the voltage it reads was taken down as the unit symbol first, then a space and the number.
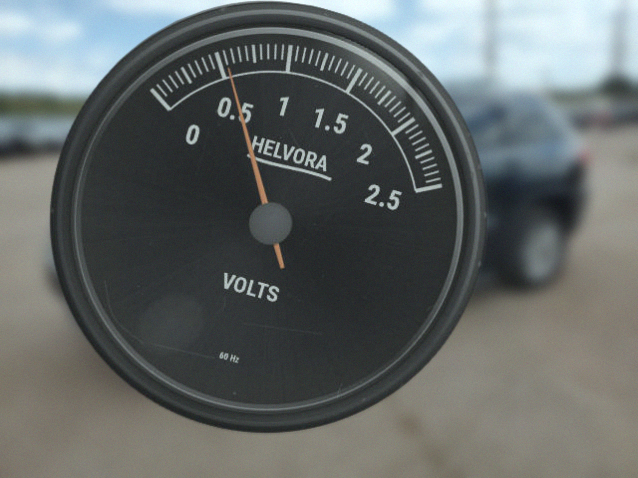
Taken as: V 0.55
